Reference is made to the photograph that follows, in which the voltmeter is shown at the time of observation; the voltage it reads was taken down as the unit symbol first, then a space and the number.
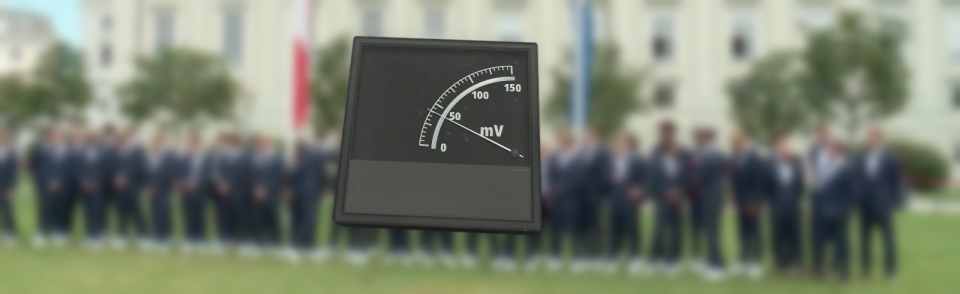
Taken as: mV 40
